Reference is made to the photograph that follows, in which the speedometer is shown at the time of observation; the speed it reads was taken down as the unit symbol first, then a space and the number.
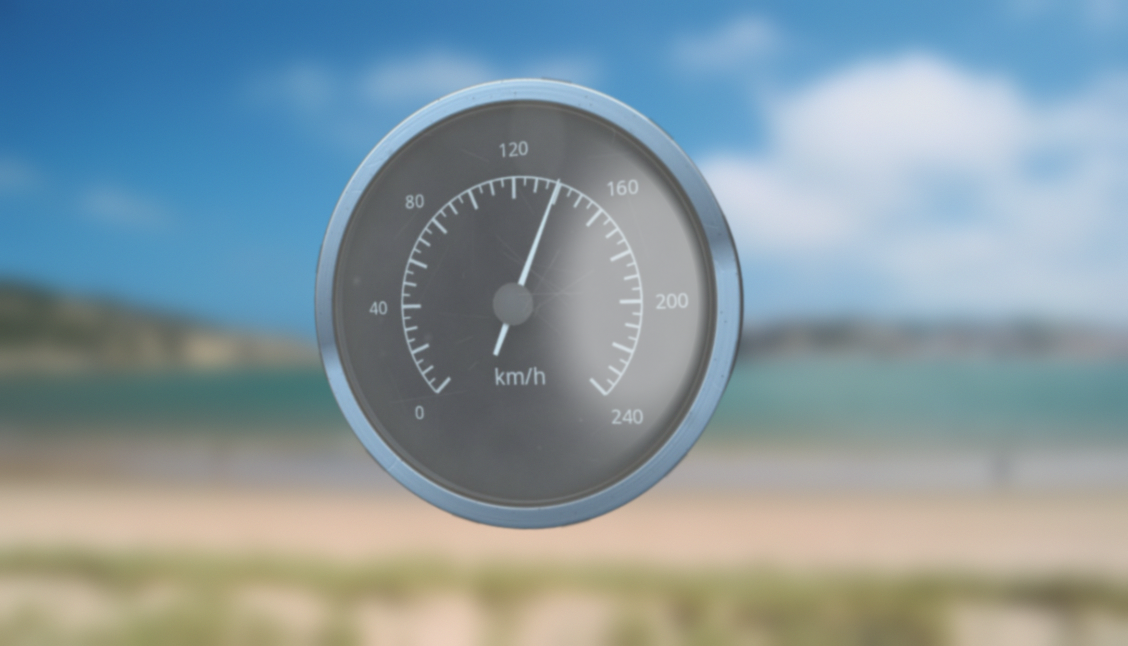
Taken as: km/h 140
